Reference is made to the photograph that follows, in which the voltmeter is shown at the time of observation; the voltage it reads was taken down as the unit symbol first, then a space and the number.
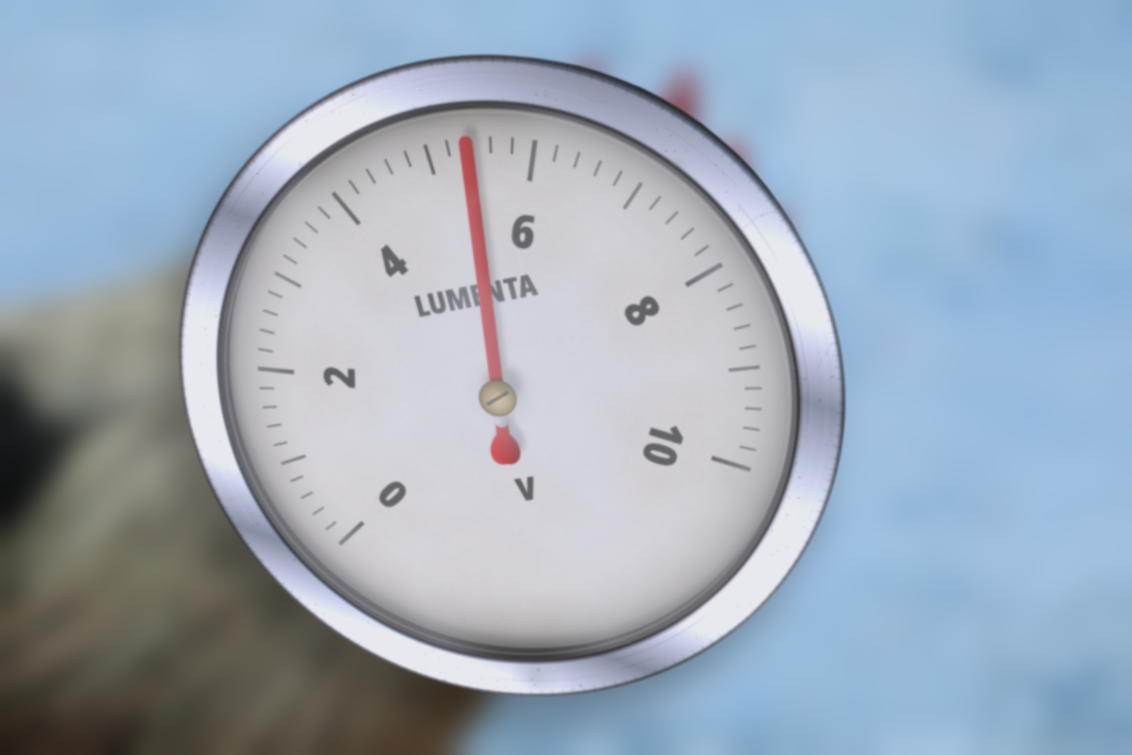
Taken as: V 5.4
